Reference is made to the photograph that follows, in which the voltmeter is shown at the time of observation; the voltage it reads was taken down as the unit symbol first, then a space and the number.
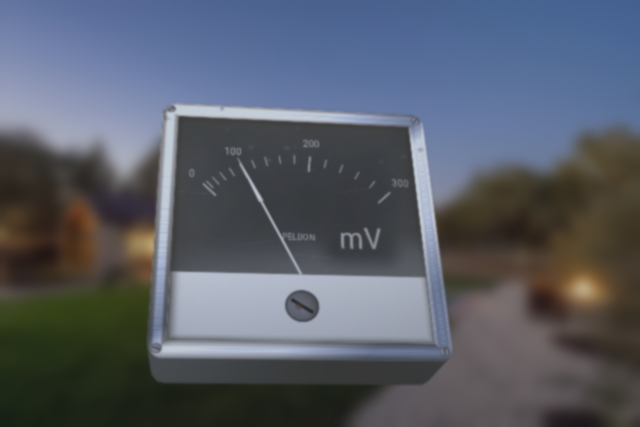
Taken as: mV 100
